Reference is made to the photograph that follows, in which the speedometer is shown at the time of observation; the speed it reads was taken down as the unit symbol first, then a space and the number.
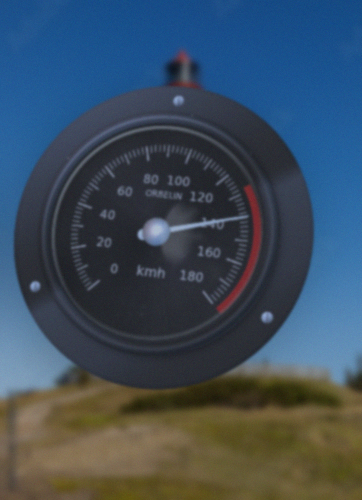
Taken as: km/h 140
